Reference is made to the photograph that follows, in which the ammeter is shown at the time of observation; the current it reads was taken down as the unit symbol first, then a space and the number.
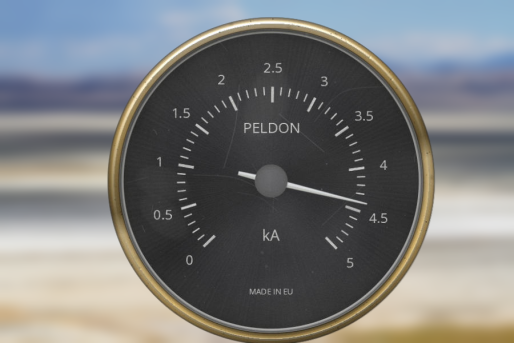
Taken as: kA 4.4
